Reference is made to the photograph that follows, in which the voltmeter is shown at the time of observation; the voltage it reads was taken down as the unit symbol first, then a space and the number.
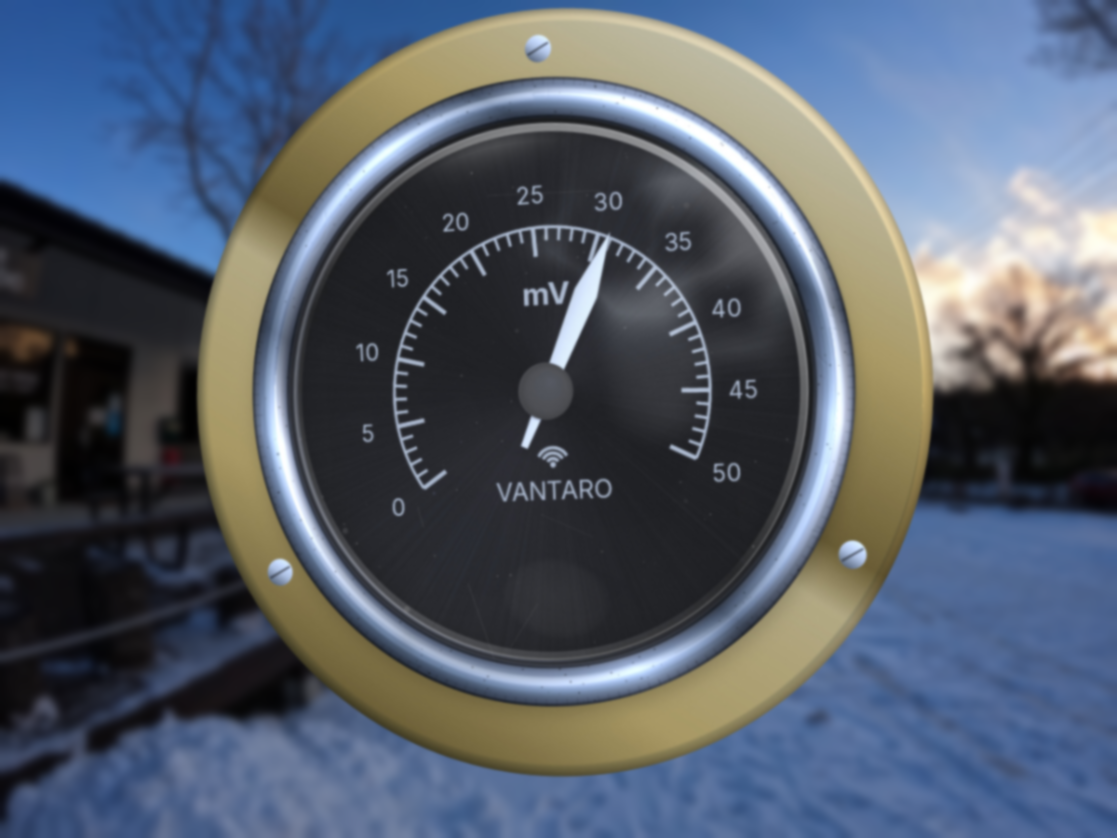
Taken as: mV 31
